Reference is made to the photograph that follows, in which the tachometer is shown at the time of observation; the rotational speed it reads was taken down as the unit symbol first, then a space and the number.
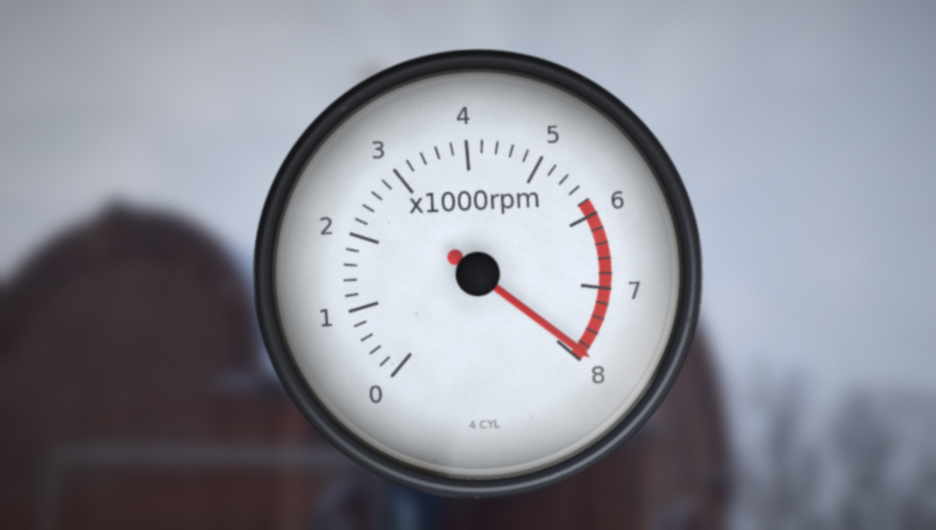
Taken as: rpm 7900
